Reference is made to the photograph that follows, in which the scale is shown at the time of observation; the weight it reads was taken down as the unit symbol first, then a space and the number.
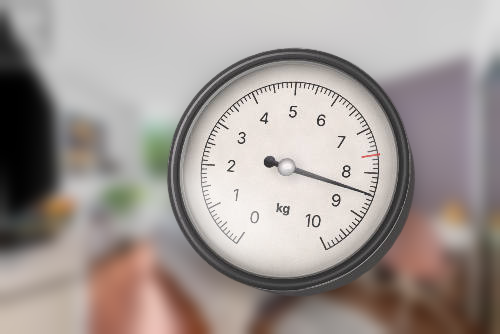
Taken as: kg 8.5
